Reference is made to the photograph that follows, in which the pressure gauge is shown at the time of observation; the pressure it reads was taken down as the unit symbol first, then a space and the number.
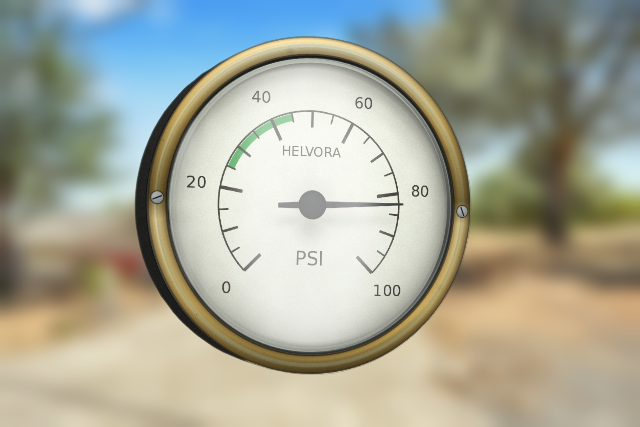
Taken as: psi 82.5
